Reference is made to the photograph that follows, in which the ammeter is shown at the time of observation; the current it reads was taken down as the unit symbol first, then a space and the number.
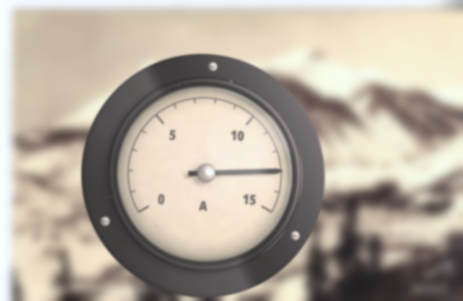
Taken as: A 13
